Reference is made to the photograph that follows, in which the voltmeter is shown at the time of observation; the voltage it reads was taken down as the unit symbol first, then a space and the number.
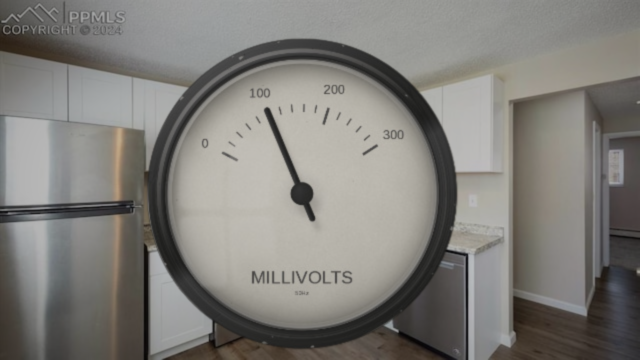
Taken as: mV 100
